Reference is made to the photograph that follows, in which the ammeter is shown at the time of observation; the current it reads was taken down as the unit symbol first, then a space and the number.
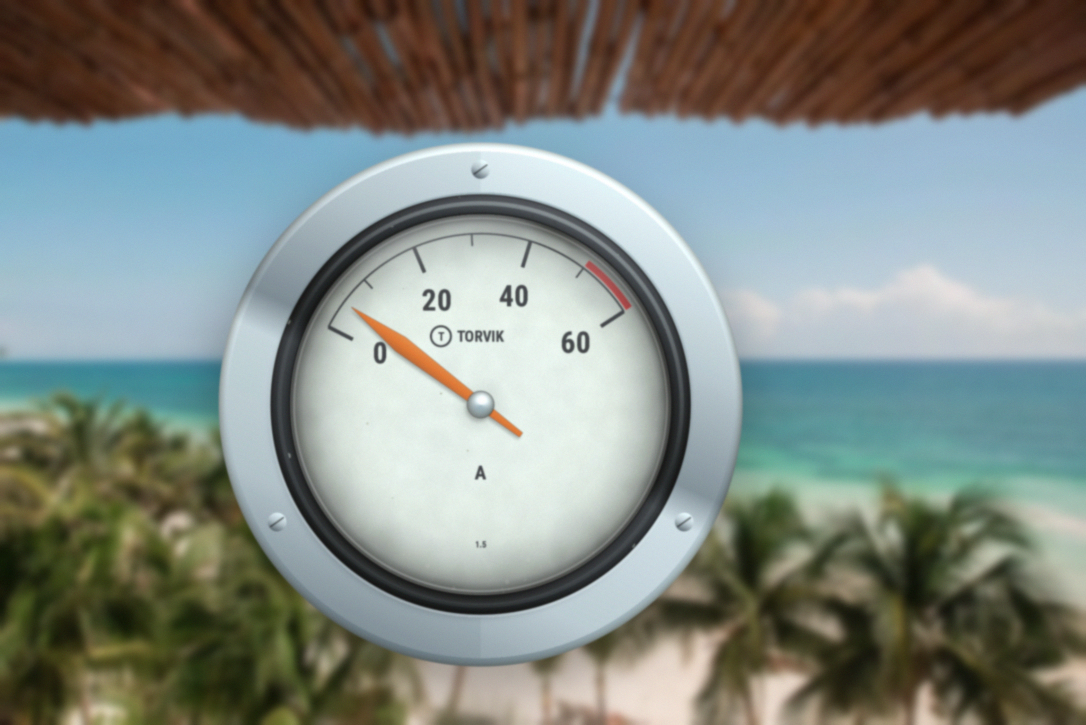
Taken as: A 5
